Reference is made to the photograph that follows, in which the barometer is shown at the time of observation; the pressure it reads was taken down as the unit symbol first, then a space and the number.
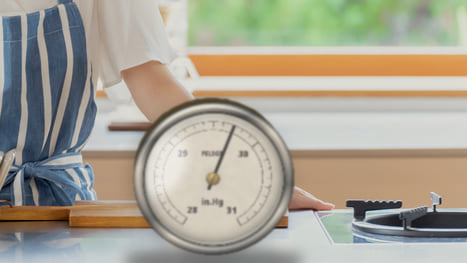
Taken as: inHg 29.7
